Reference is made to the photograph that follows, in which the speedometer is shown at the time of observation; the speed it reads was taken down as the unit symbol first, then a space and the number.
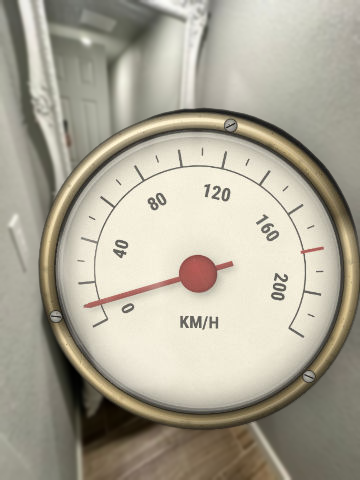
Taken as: km/h 10
